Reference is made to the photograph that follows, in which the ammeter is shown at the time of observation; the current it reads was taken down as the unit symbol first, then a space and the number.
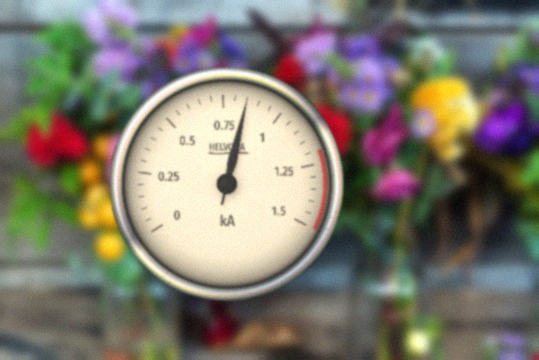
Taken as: kA 0.85
